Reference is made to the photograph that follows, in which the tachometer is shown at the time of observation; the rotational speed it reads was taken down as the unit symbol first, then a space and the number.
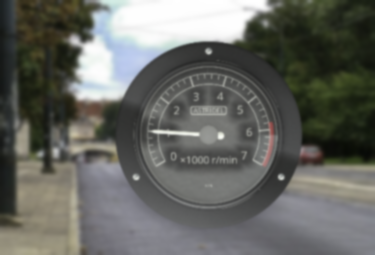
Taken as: rpm 1000
